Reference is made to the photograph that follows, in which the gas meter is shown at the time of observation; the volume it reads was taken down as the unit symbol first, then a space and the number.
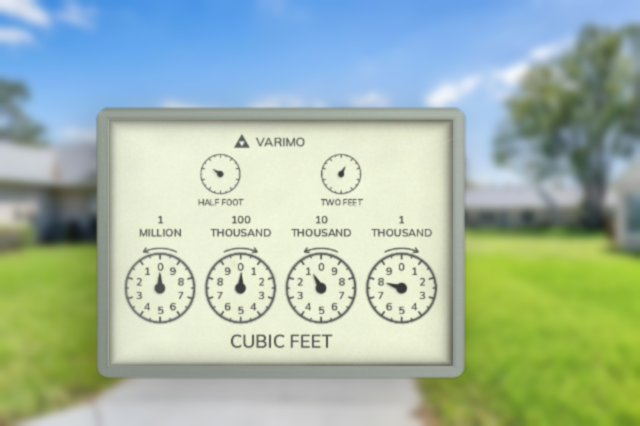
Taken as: ft³ 800
